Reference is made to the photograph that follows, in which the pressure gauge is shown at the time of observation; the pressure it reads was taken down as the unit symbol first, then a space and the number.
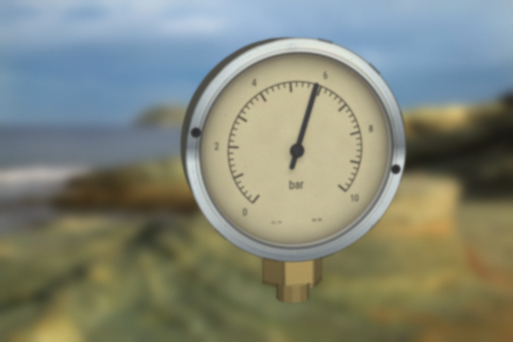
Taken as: bar 5.8
